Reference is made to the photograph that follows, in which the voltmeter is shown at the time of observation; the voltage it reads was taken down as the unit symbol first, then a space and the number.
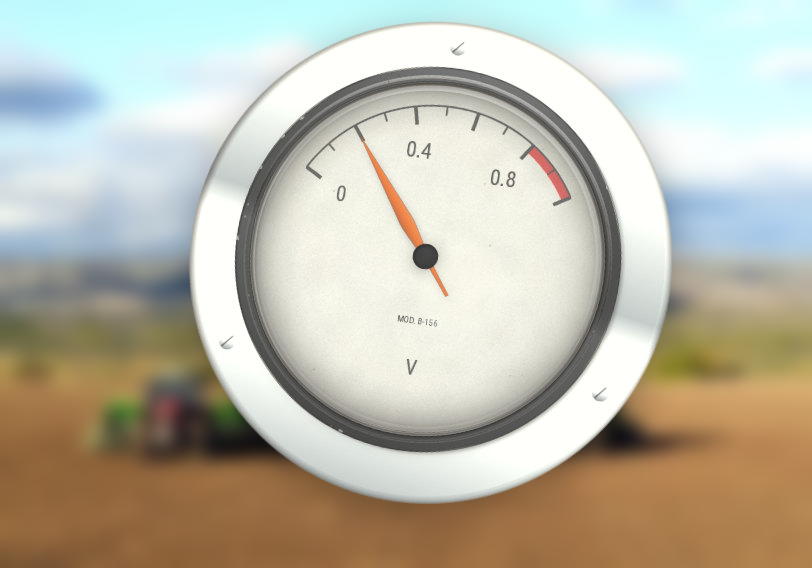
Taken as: V 0.2
